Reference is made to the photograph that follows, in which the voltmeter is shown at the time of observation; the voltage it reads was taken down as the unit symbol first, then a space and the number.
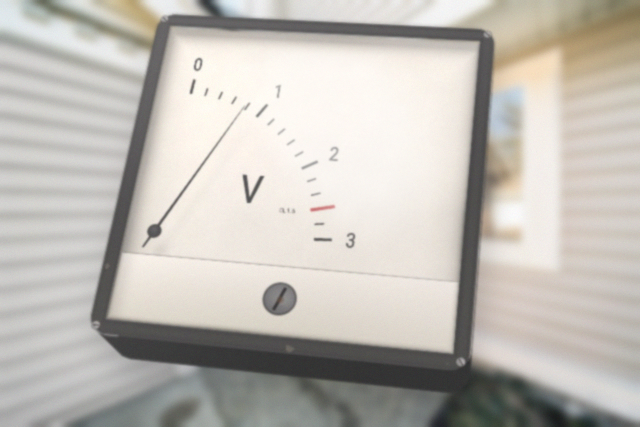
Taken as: V 0.8
